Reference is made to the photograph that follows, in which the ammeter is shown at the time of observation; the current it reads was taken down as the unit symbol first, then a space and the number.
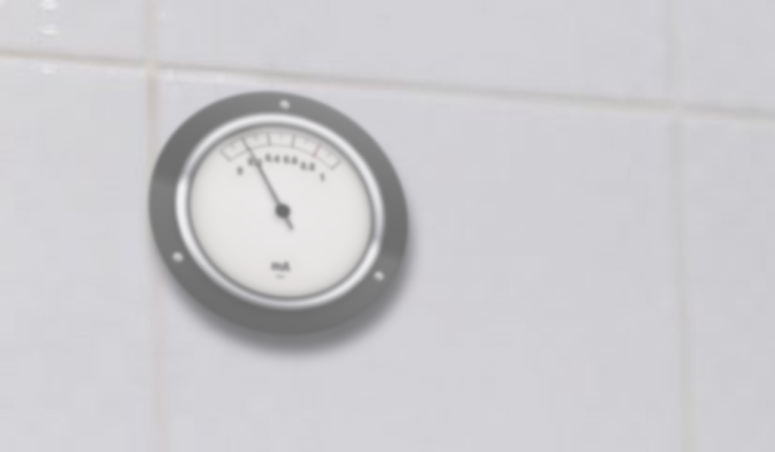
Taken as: mA 0.2
